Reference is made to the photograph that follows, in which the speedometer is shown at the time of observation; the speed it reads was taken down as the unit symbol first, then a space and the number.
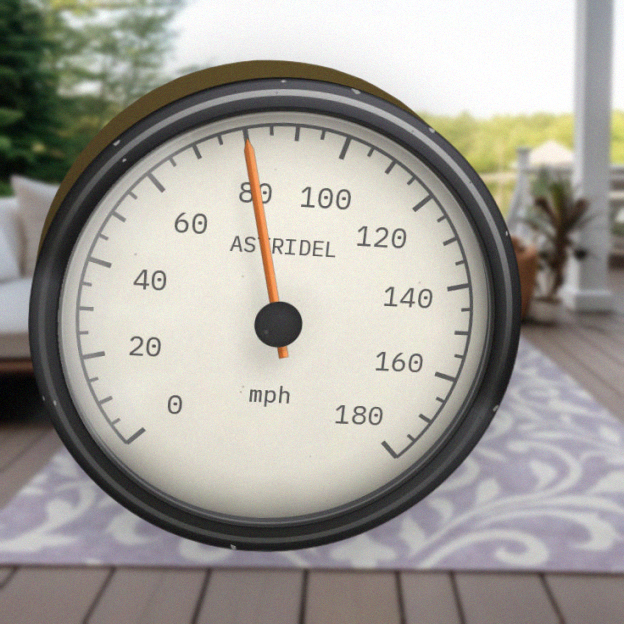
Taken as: mph 80
